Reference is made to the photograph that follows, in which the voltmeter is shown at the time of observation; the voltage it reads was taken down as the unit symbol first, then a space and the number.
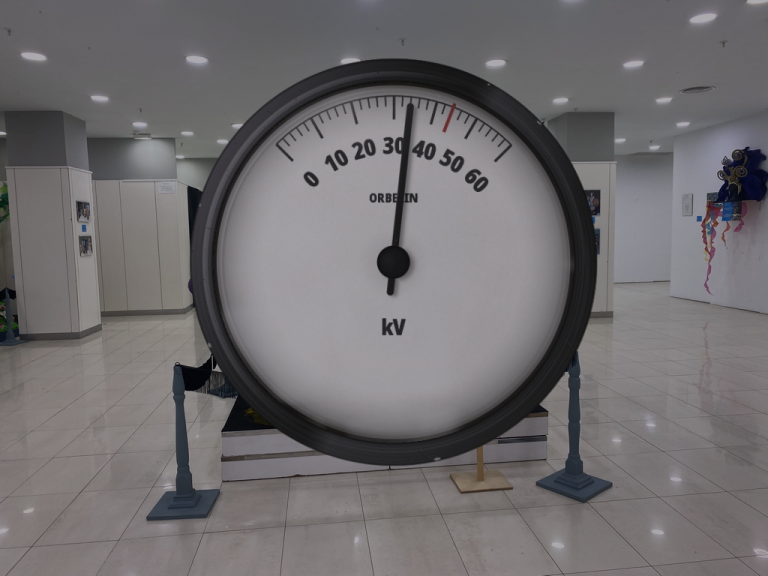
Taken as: kV 34
